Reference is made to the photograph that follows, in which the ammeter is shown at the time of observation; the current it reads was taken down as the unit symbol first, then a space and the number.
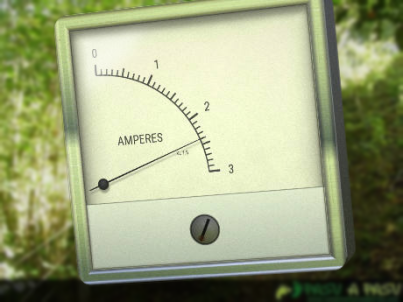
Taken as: A 2.4
